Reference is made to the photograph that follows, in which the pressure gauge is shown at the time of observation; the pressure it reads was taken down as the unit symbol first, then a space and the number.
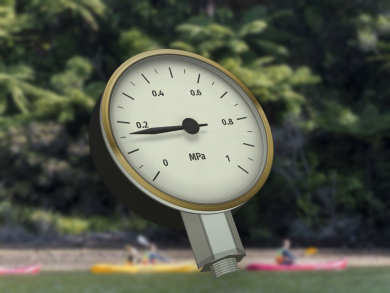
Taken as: MPa 0.15
